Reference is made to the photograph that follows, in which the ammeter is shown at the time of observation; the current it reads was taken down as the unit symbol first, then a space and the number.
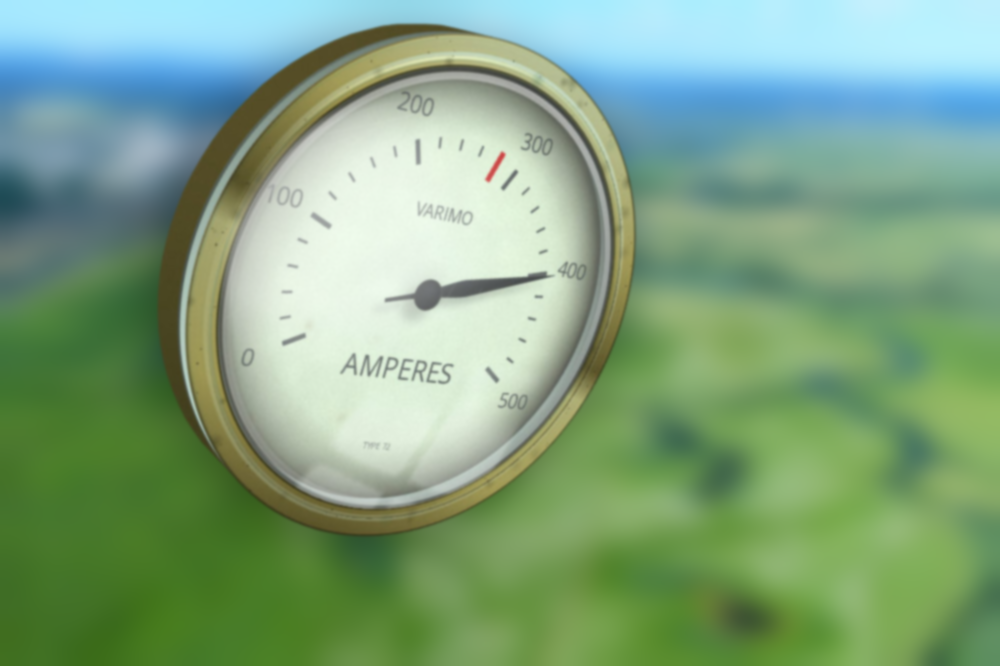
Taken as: A 400
